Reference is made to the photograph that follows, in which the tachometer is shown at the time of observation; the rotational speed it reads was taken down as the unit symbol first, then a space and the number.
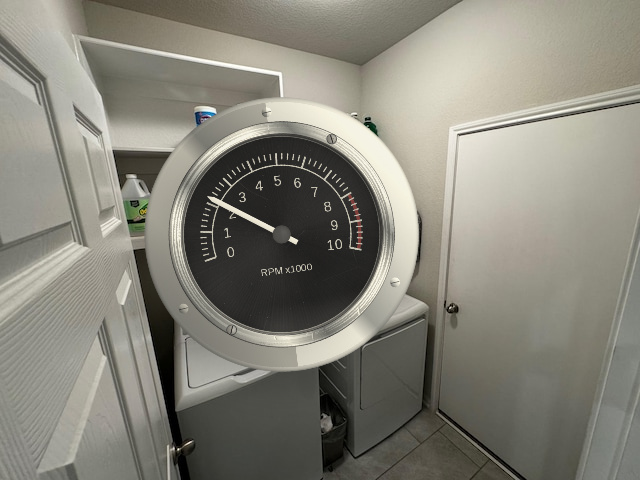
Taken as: rpm 2200
